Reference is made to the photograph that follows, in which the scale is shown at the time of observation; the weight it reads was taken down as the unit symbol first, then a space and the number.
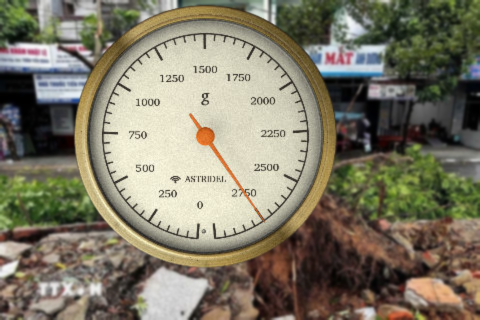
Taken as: g 2750
